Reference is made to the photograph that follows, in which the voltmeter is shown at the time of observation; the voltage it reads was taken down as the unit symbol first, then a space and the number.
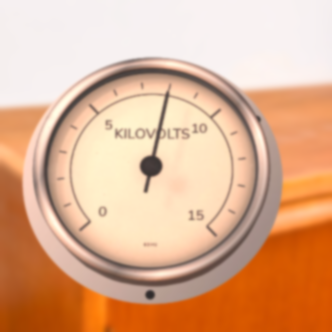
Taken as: kV 8
